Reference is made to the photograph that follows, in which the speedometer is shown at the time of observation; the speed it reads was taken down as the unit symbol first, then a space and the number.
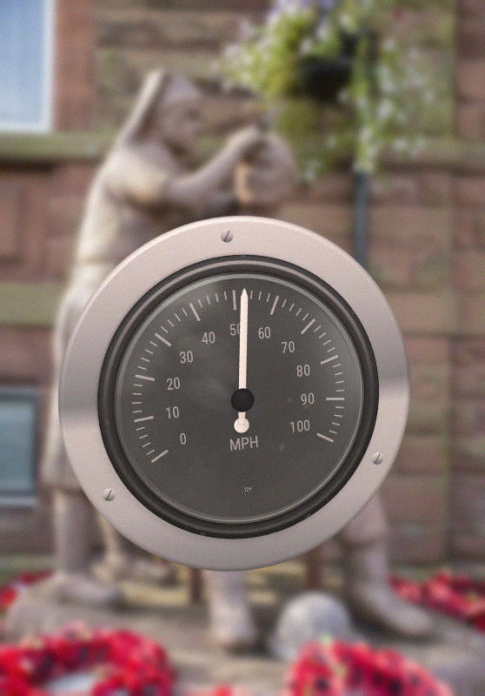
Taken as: mph 52
